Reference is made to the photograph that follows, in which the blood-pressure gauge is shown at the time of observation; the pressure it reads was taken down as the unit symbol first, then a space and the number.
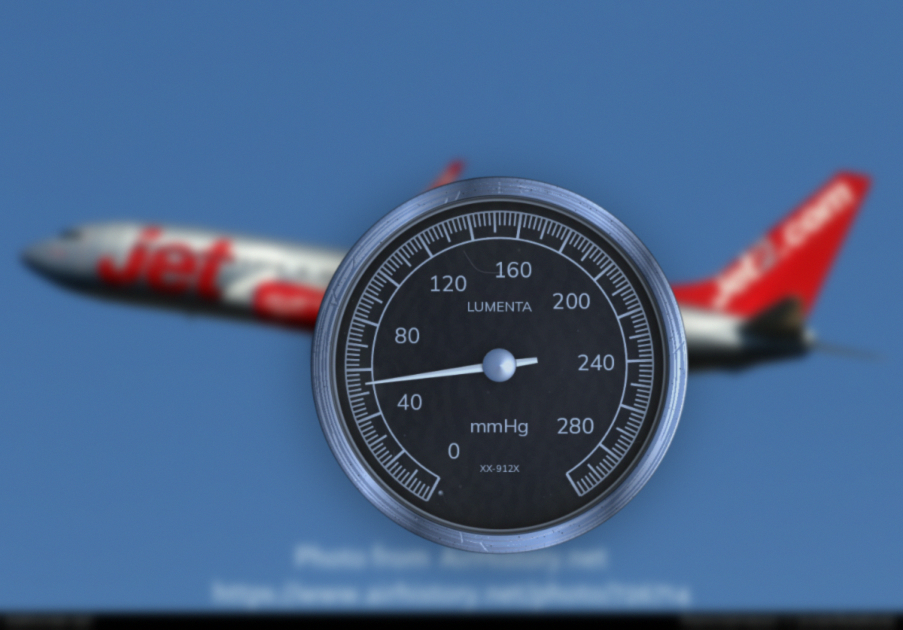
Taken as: mmHg 54
